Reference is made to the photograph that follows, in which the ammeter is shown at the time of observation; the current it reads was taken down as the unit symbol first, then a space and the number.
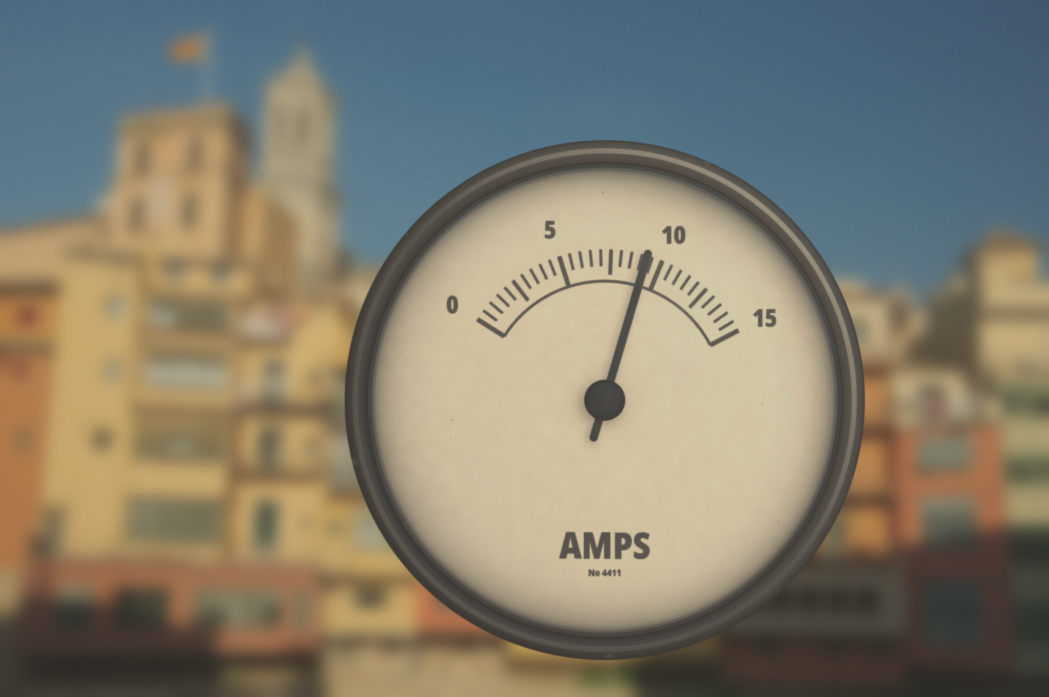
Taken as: A 9.25
